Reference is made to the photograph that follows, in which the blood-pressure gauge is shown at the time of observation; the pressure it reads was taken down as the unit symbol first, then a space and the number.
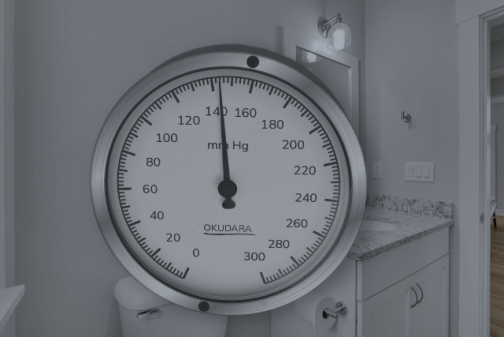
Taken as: mmHg 144
